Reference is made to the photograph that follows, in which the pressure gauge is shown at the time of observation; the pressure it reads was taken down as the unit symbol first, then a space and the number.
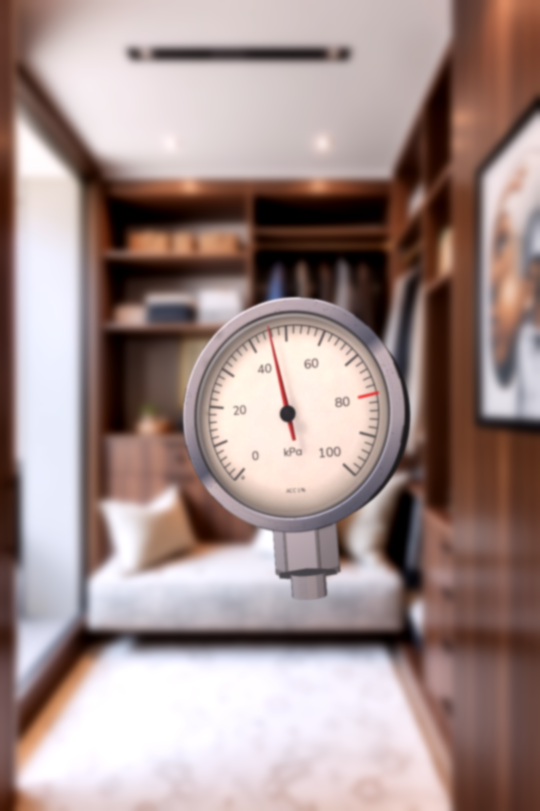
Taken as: kPa 46
